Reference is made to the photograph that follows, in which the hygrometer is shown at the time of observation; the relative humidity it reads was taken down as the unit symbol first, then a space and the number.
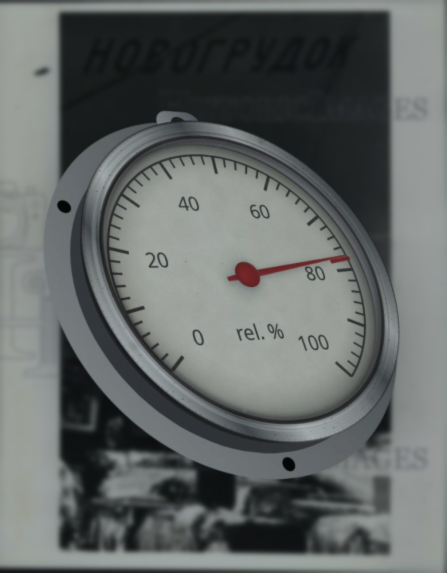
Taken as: % 78
